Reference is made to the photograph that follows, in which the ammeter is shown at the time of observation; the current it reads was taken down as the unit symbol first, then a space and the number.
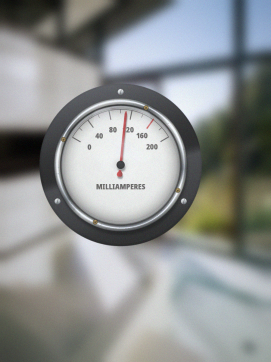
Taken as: mA 110
